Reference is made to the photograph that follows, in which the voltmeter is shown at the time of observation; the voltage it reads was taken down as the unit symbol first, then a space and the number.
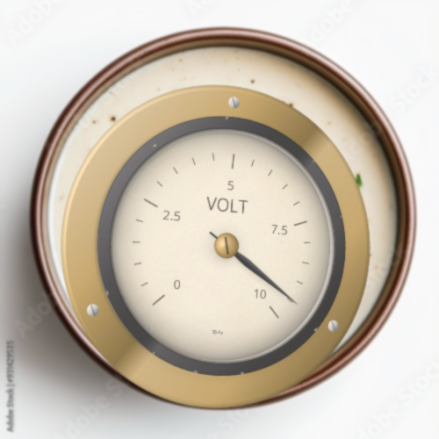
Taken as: V 9.5
